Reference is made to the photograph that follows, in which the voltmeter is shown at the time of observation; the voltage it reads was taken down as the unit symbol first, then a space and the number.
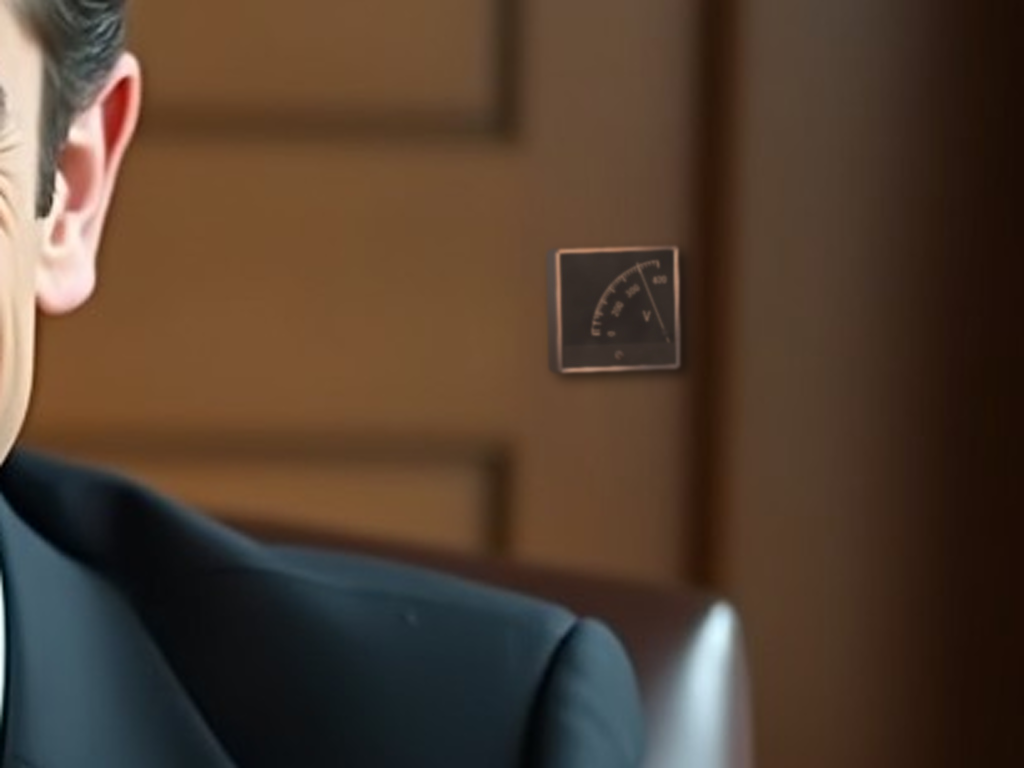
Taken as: V 350
